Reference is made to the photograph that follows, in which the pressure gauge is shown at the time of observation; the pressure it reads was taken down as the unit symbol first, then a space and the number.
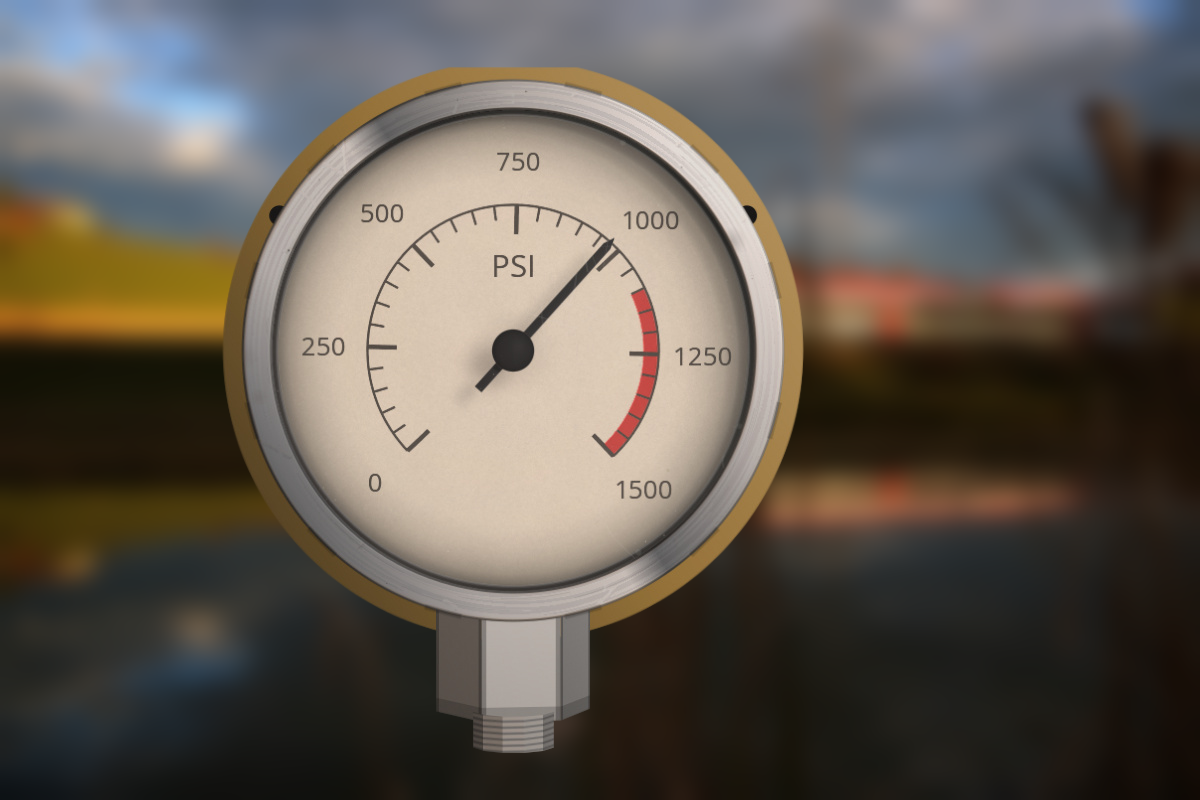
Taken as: psi 975
